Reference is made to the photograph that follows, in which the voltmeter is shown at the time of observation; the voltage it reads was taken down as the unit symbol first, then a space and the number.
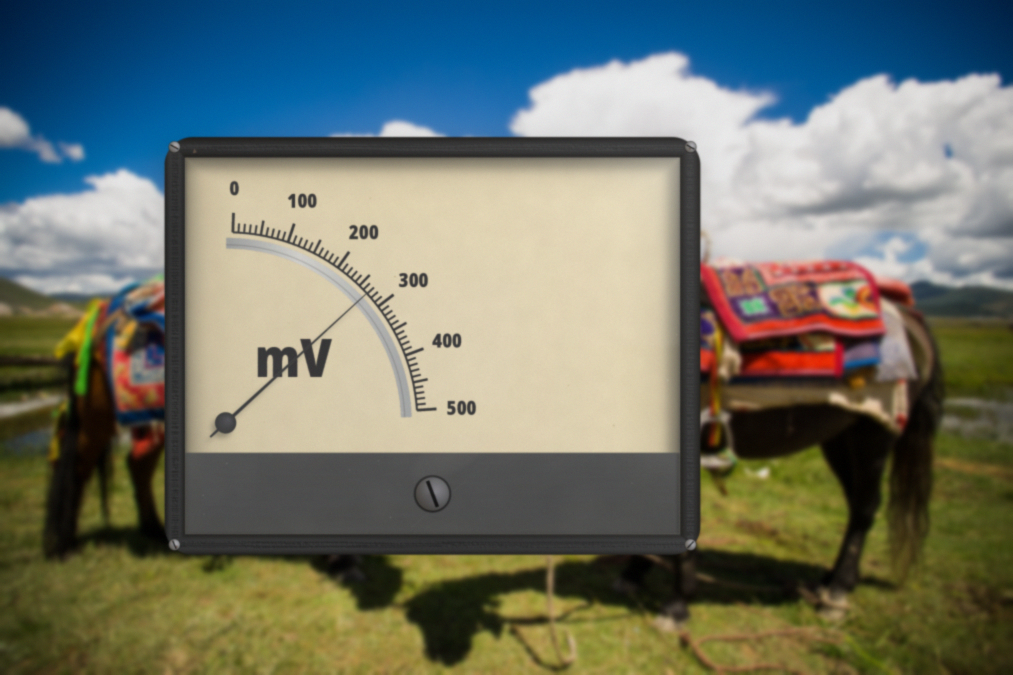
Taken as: mV 270
